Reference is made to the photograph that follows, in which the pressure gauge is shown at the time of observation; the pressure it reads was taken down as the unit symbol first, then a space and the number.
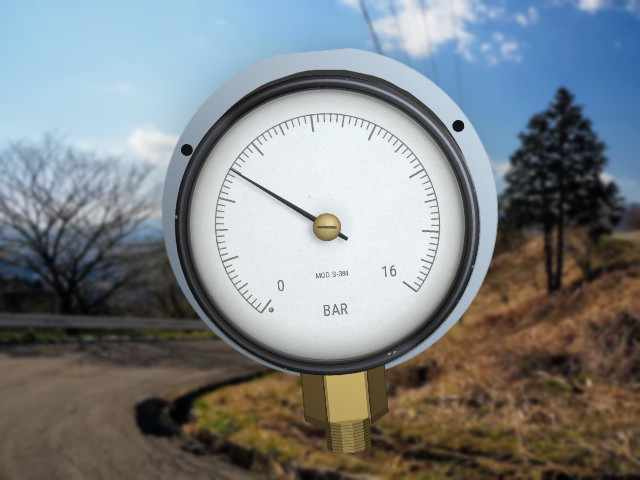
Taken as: bar 5
